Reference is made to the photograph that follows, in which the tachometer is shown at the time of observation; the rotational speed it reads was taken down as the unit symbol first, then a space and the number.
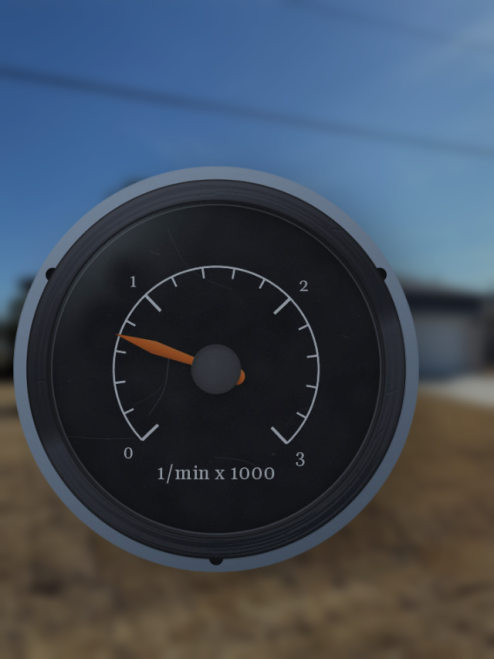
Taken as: rpm 700
